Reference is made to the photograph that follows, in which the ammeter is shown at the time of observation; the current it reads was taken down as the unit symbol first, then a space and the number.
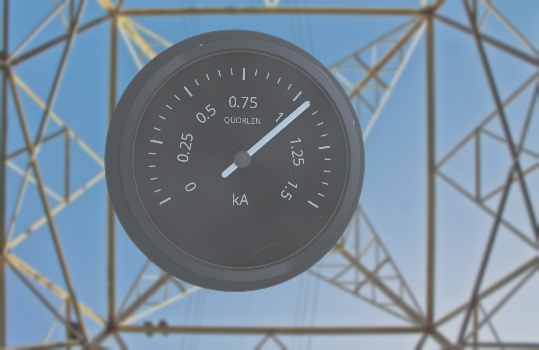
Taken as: kA 1.05
